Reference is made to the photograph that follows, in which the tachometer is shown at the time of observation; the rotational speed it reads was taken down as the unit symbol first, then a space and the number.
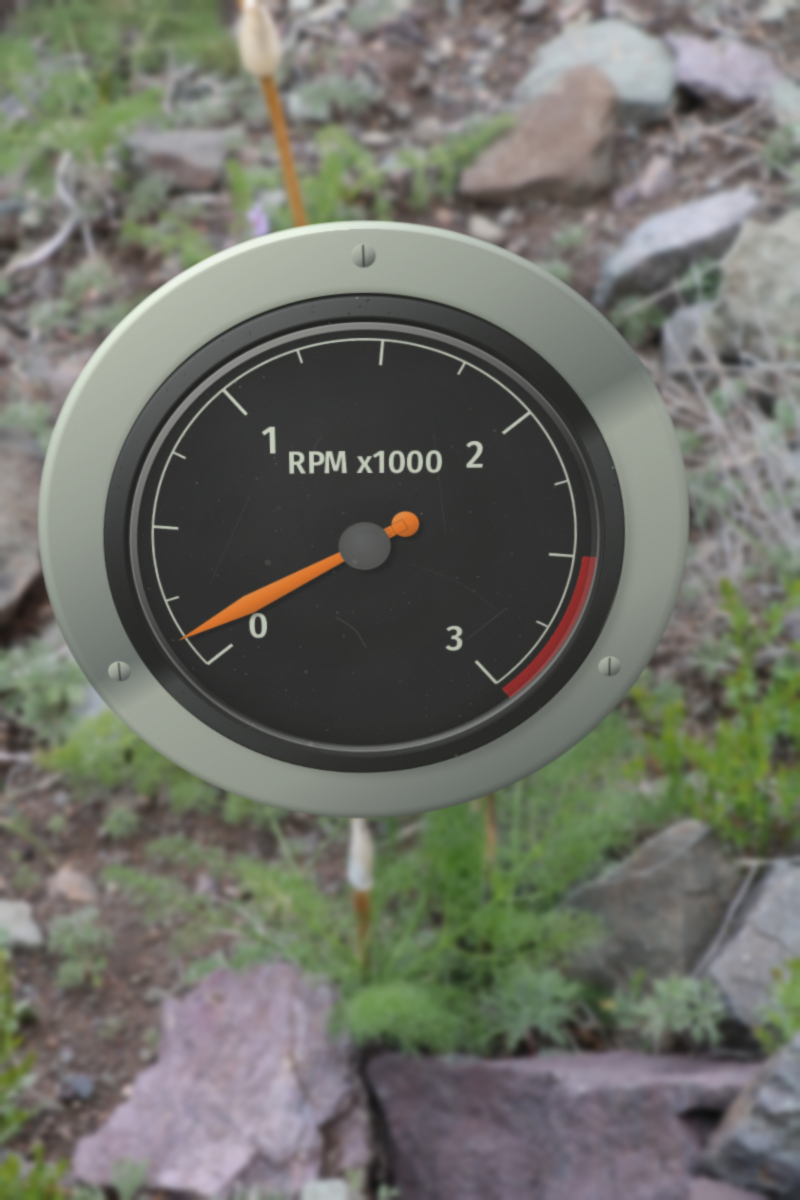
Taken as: rpm 125
